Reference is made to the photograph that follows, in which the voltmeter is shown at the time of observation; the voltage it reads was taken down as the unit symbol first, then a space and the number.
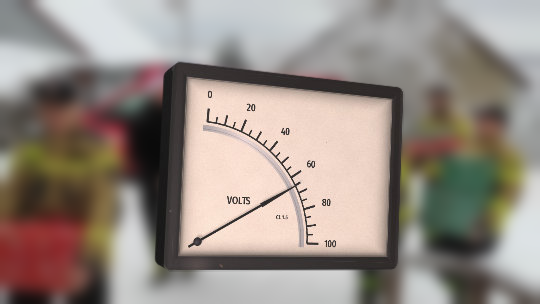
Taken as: V 65
